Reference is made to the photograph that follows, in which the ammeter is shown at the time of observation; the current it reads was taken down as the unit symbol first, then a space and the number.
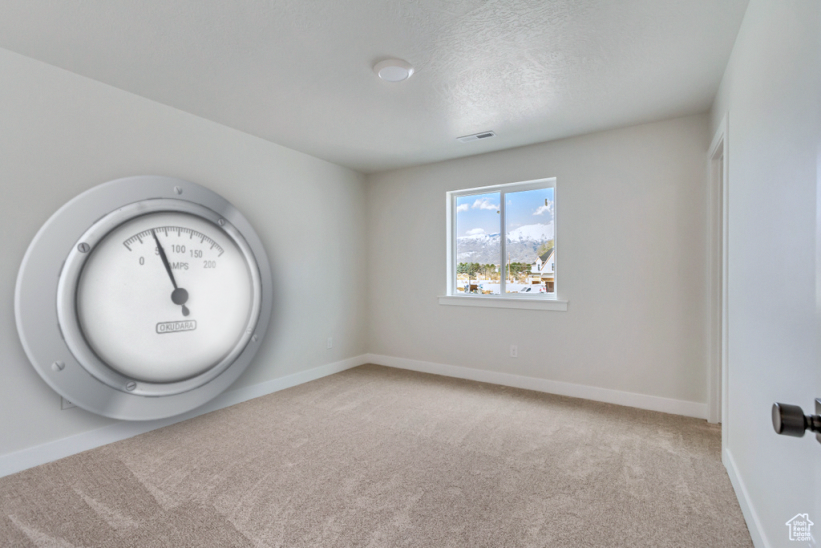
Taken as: A 50
